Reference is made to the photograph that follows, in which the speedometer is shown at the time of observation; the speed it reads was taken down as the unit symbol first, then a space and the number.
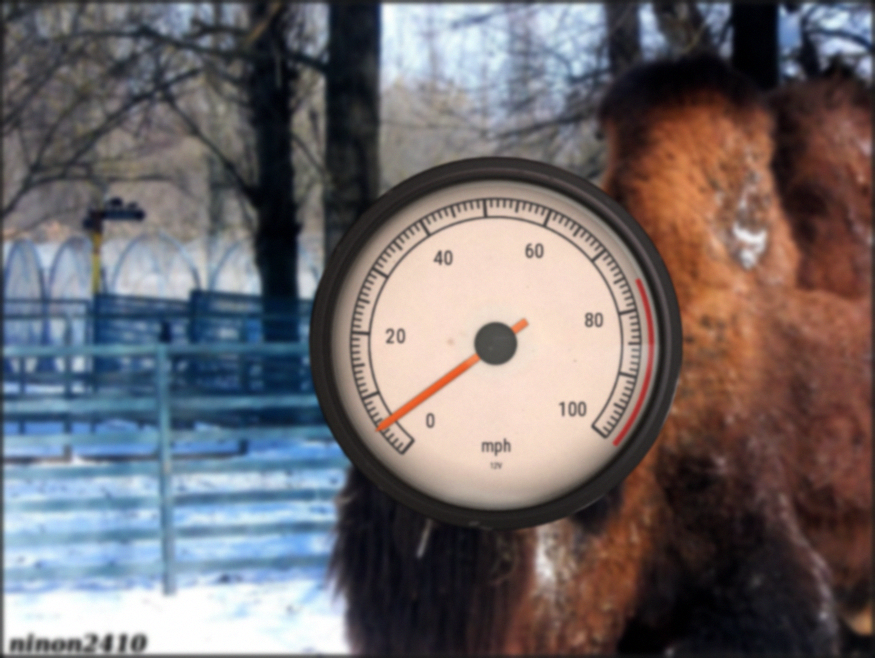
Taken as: mph 5
